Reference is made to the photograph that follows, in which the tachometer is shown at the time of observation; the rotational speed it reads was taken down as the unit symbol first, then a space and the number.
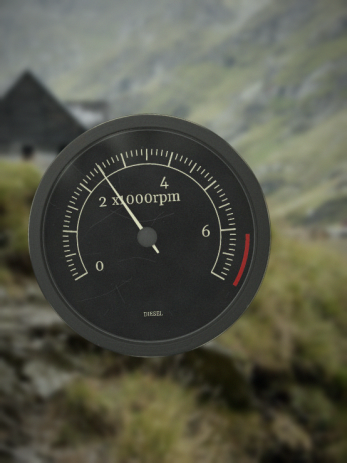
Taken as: rpm 2500
